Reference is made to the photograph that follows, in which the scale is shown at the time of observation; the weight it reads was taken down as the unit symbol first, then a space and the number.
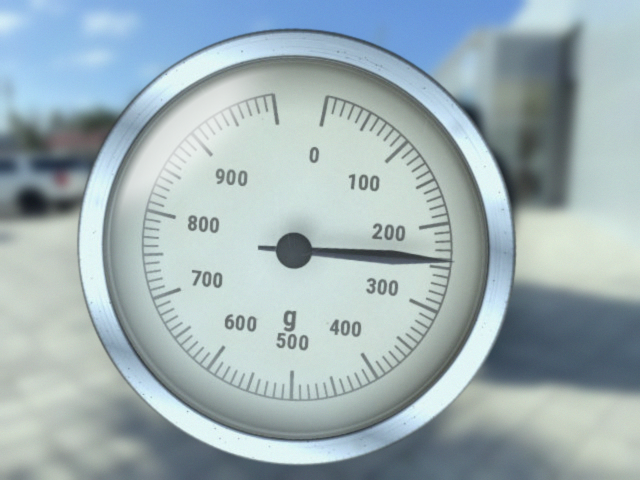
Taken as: g 240
